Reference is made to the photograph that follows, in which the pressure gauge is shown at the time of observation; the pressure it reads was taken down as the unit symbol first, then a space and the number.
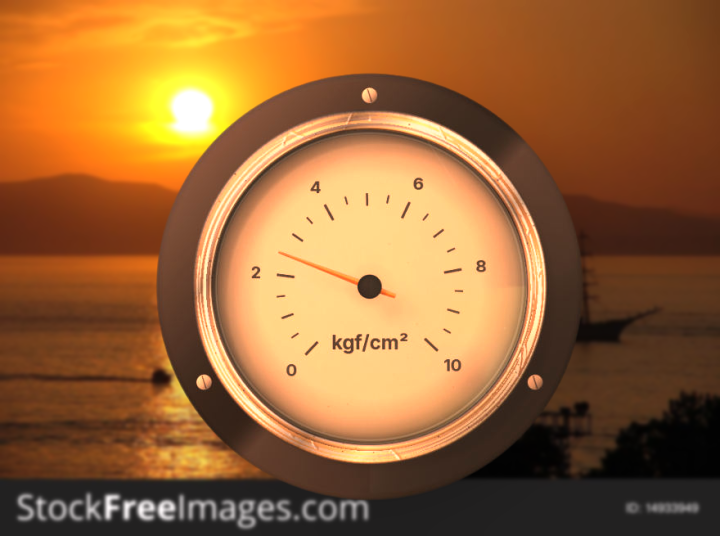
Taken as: kg/cm² 2.5
